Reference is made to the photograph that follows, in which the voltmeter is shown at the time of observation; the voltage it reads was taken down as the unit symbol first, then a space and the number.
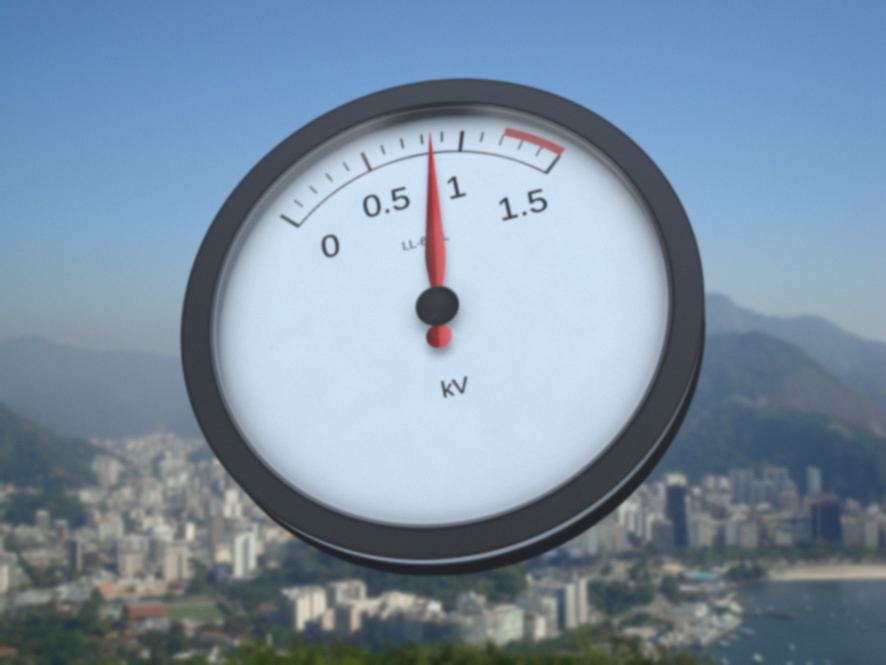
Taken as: kV 0.85
